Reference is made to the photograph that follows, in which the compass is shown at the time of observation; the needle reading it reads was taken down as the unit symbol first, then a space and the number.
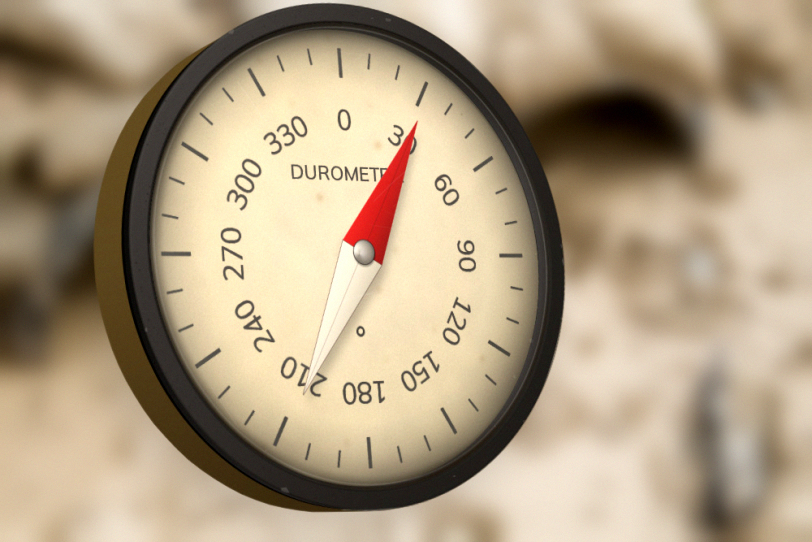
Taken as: ° 30
